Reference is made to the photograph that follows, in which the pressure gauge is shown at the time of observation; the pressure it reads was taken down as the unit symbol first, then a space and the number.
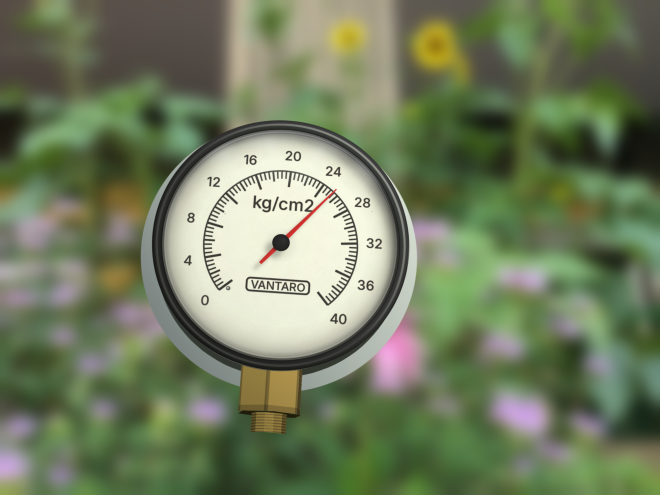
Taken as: kg/cm² 25.5
